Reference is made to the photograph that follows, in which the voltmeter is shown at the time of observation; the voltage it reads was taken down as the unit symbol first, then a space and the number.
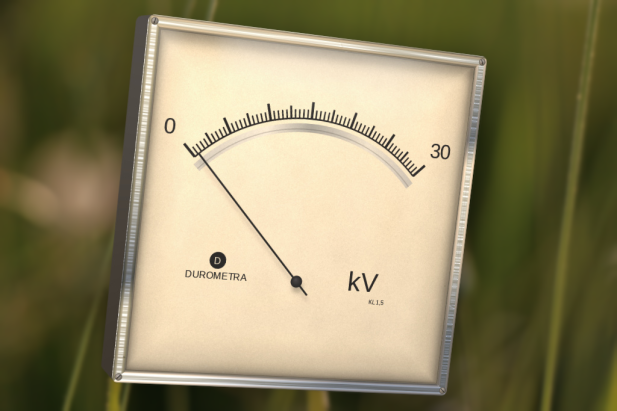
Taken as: kV 0.5
